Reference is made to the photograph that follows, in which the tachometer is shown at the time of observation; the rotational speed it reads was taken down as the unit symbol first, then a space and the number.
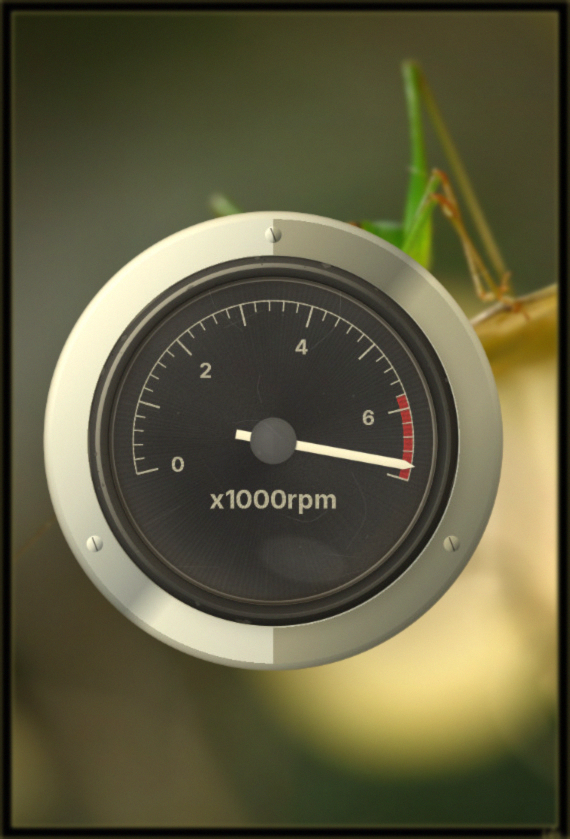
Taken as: rpm 6800
